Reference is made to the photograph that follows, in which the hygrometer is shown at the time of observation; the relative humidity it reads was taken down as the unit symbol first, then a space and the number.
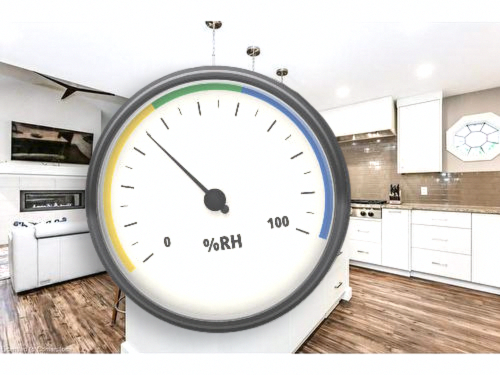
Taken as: % 35
